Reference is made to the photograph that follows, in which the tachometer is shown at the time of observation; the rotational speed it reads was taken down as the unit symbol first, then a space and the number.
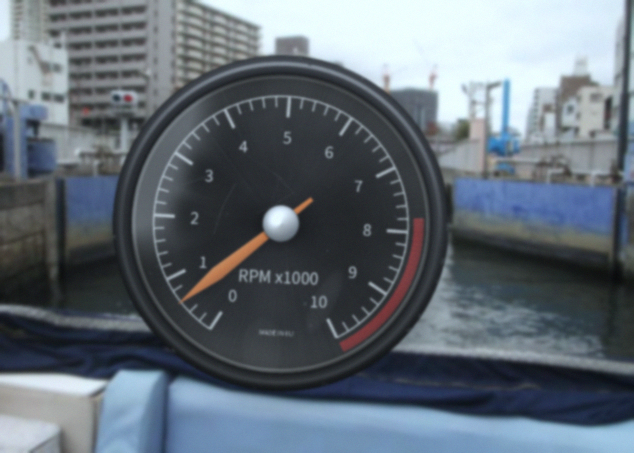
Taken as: rpm 600
